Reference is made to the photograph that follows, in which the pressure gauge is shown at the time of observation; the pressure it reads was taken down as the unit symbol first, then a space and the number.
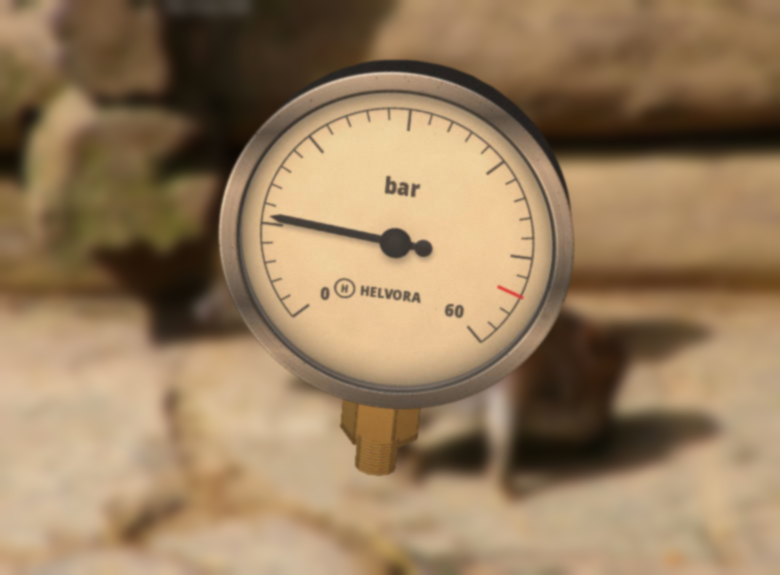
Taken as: bar 11
